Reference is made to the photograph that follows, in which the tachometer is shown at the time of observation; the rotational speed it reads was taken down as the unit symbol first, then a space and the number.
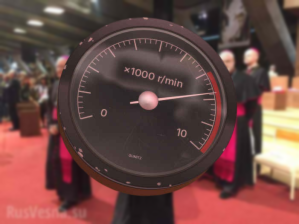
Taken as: rpm 7800
